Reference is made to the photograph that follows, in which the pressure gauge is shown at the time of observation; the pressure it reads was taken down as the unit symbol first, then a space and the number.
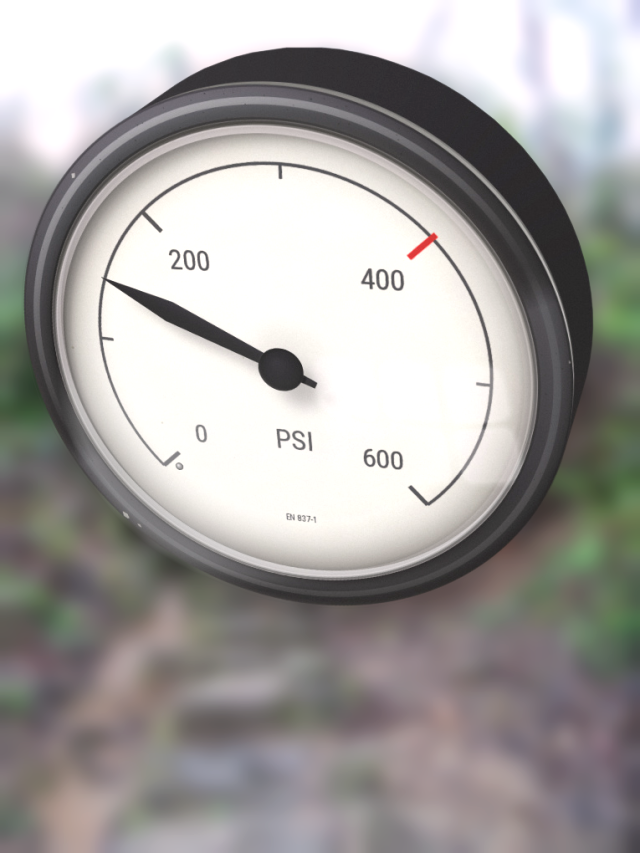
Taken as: psi 150
